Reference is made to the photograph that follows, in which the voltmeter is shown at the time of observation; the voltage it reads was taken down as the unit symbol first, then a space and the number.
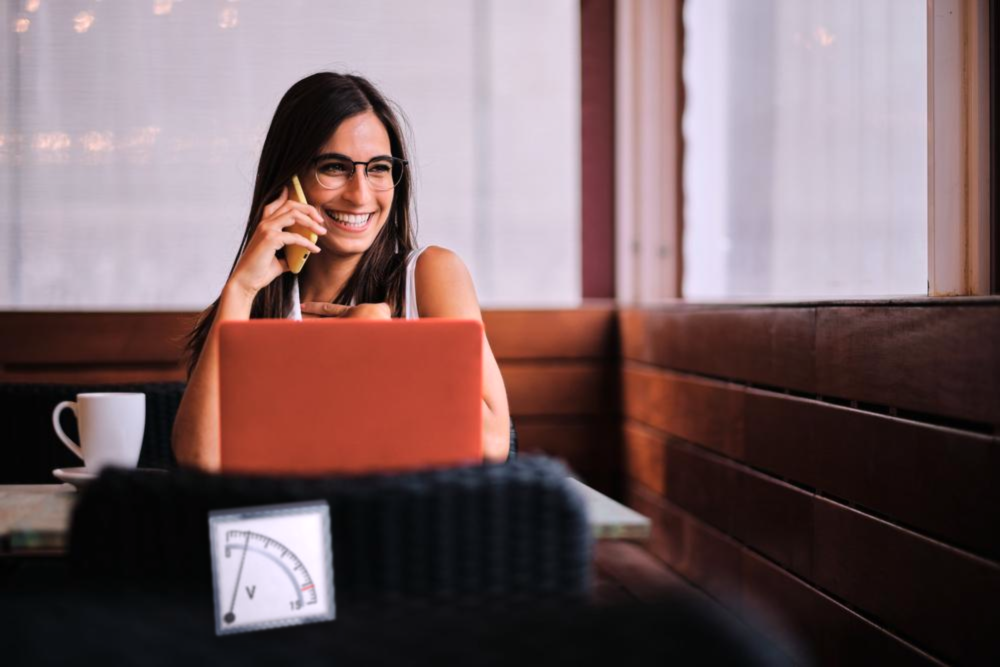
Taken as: V 2.5
